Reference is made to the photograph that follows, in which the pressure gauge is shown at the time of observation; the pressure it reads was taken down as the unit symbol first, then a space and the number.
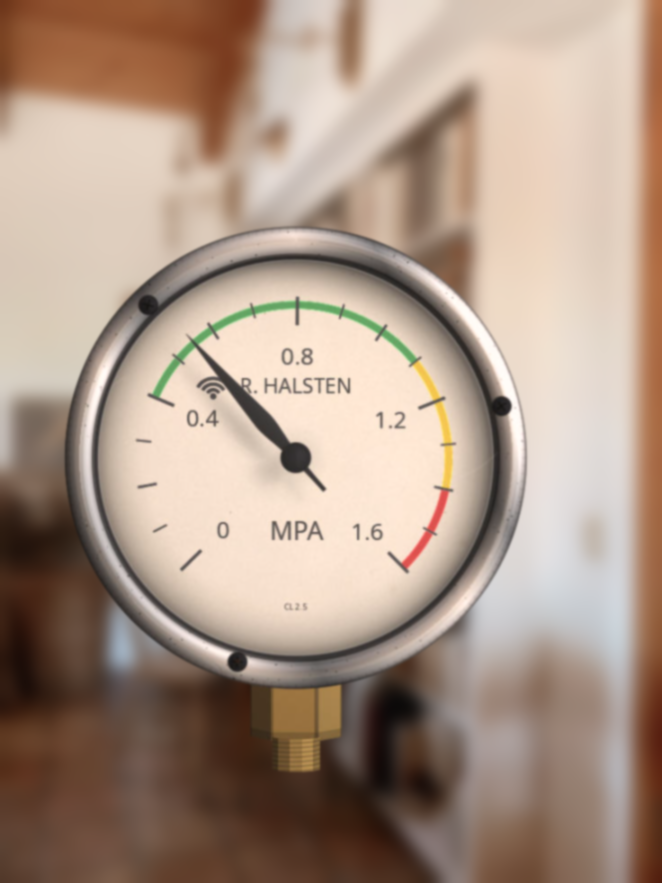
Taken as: MPa 0.55
